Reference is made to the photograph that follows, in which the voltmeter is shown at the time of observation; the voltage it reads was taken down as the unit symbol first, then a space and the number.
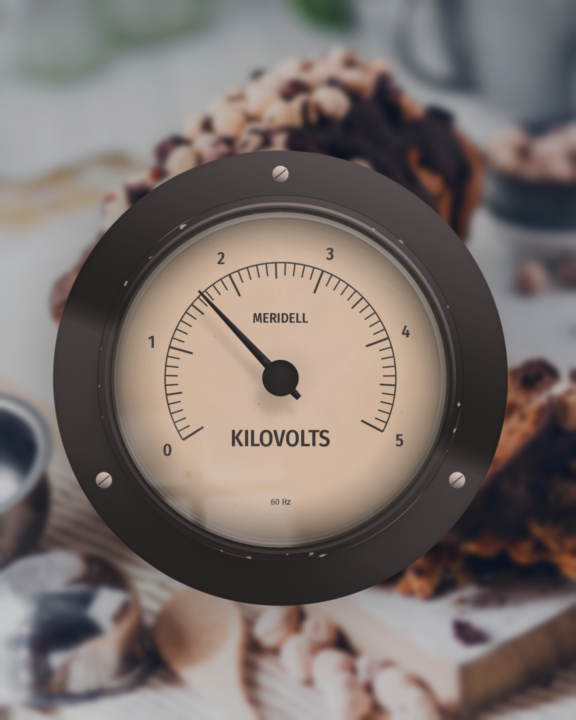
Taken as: kV 1.65
